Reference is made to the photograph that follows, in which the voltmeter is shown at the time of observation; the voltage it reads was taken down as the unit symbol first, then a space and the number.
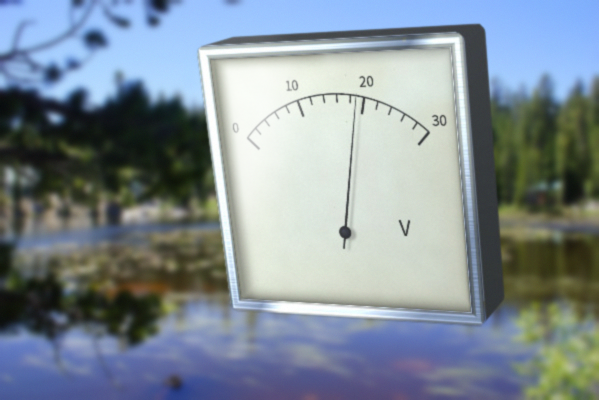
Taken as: V 19
